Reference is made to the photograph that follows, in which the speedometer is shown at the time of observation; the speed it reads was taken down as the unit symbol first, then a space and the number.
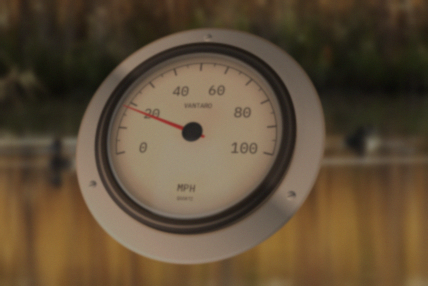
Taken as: mph 17.5
